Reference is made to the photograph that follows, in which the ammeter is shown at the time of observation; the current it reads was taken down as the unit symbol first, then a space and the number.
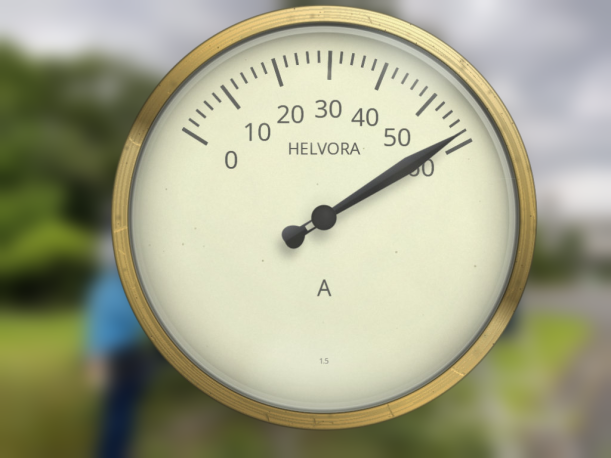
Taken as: A 58
